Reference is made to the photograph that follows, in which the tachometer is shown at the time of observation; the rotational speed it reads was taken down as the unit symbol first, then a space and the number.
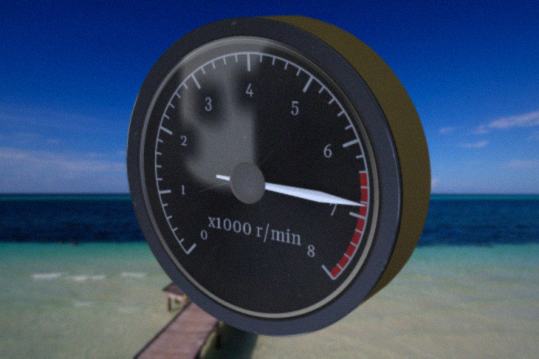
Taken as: rpm 6800
